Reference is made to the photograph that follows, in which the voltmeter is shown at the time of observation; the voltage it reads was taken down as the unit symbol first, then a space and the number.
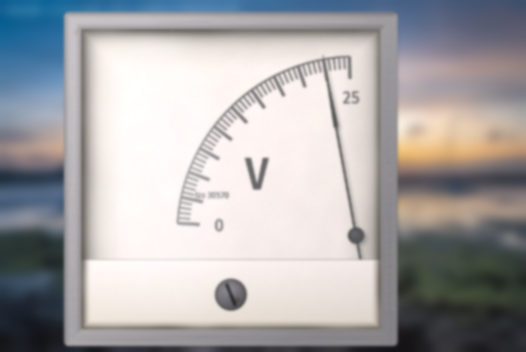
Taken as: V 22.5
